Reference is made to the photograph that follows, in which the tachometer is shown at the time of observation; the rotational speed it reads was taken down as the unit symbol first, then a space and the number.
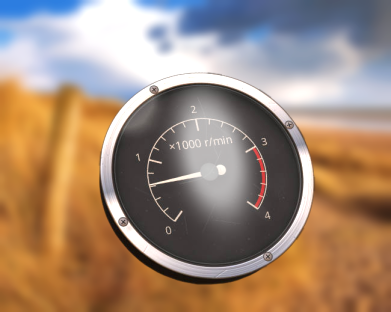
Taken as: rpm 600
